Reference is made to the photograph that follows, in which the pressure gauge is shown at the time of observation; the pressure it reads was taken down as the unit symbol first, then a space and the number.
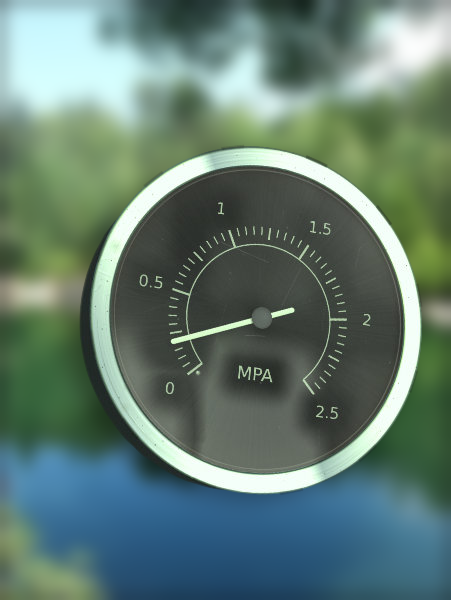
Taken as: MPa 0.2
